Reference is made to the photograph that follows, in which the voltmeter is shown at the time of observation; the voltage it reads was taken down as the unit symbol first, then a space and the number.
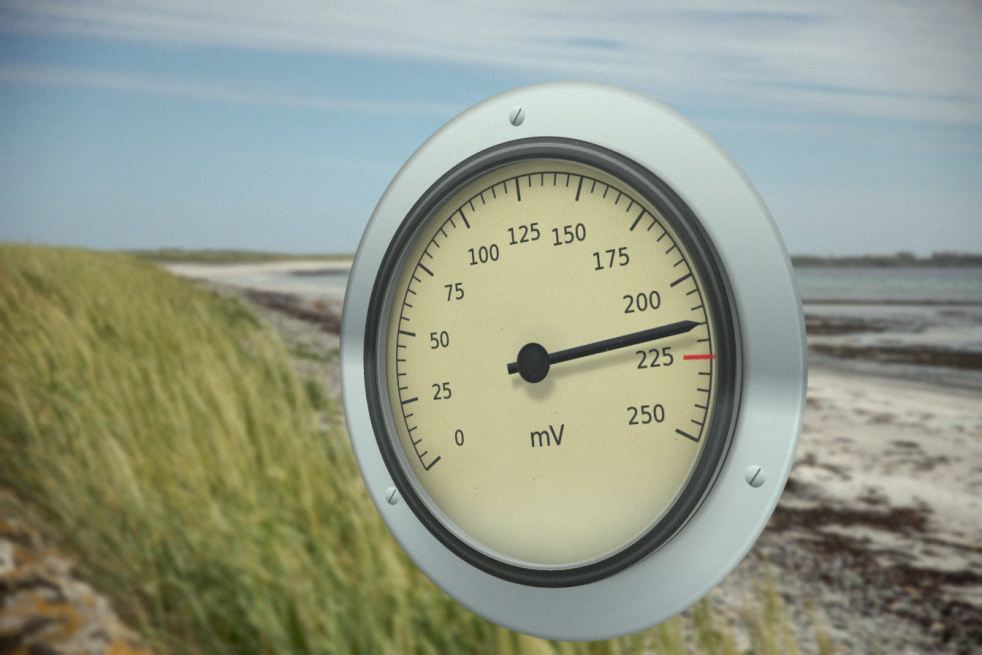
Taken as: mV 215
